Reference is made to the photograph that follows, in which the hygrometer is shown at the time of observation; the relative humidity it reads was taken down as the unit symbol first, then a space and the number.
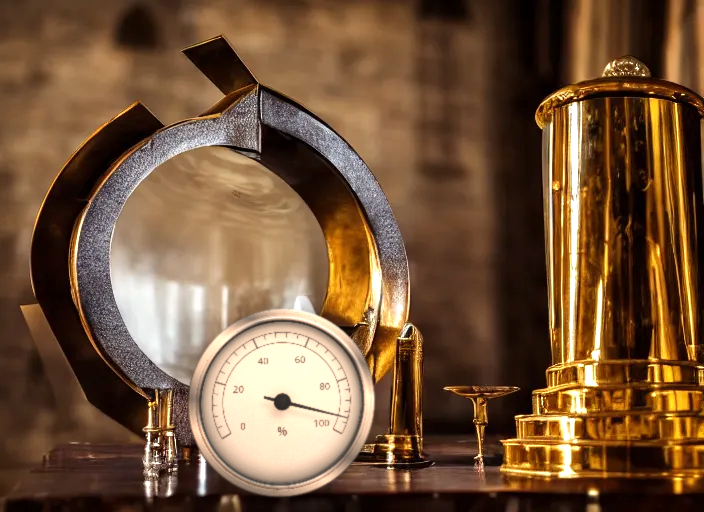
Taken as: % 94
